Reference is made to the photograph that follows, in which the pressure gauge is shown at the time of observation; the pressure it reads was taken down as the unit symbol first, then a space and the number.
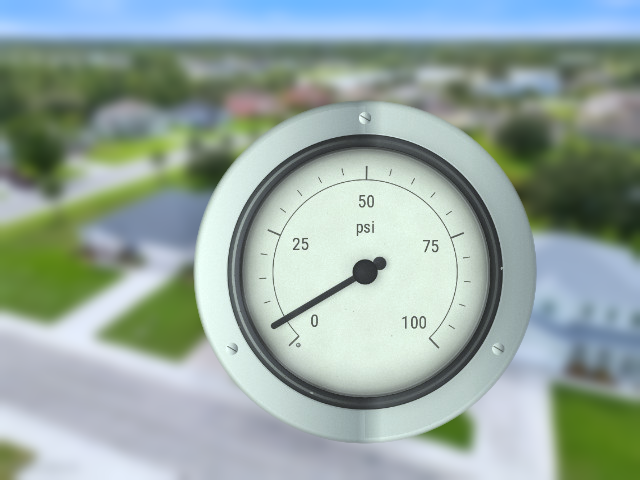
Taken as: psi 5
